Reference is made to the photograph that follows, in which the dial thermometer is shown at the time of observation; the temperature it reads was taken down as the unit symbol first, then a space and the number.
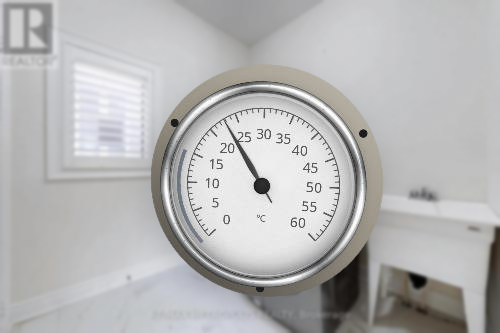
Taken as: °C 23
